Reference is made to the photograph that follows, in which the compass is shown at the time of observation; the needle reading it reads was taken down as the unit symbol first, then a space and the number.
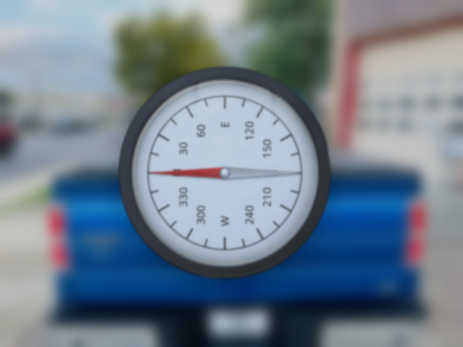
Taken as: ° 0
